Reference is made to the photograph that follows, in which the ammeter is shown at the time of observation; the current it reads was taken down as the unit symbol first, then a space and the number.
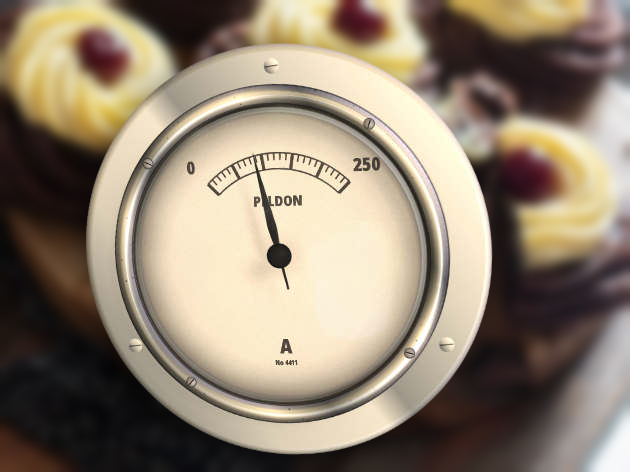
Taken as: A 90
